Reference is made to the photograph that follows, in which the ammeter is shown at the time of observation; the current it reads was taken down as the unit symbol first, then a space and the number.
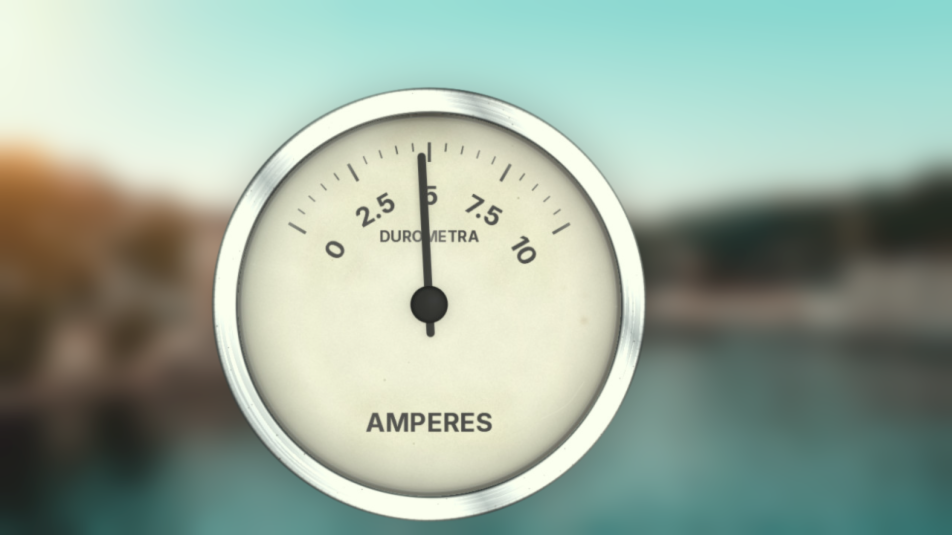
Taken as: A 4.75
